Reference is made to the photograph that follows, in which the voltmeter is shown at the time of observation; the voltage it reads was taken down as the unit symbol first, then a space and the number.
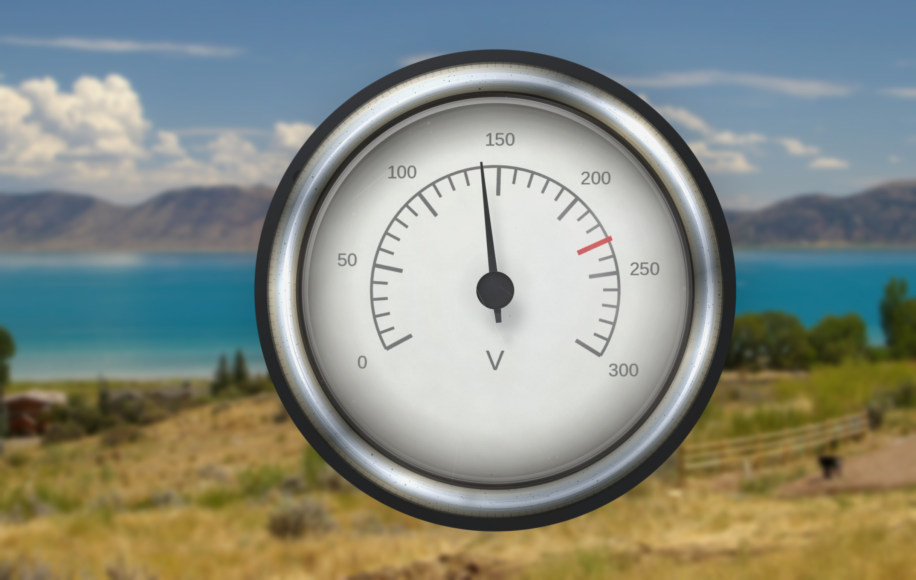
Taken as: V 140
